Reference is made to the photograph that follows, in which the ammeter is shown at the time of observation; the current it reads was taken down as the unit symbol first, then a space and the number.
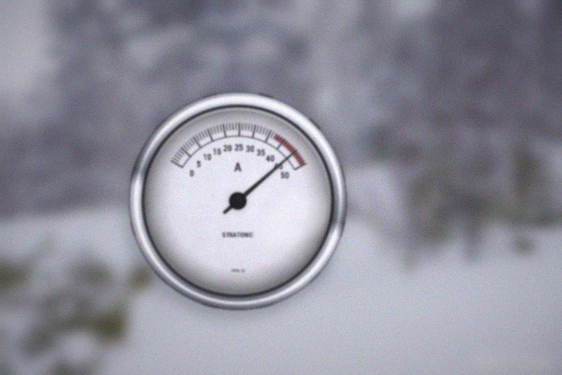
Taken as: A 45
